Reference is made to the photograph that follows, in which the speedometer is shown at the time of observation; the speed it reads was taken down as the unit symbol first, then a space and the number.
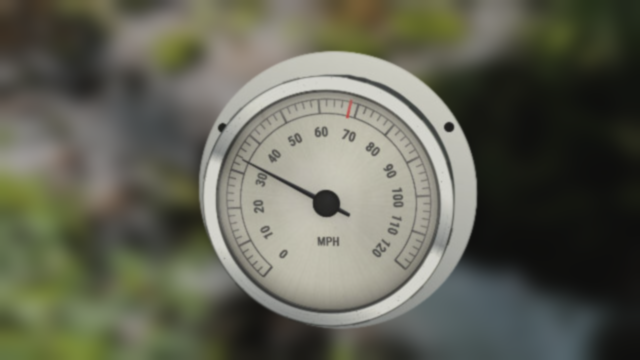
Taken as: mph 34
